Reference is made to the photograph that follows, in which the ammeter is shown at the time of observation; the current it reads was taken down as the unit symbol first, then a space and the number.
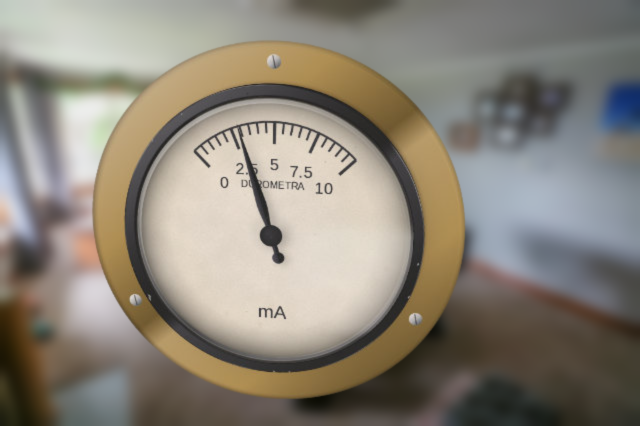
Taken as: mA 3
